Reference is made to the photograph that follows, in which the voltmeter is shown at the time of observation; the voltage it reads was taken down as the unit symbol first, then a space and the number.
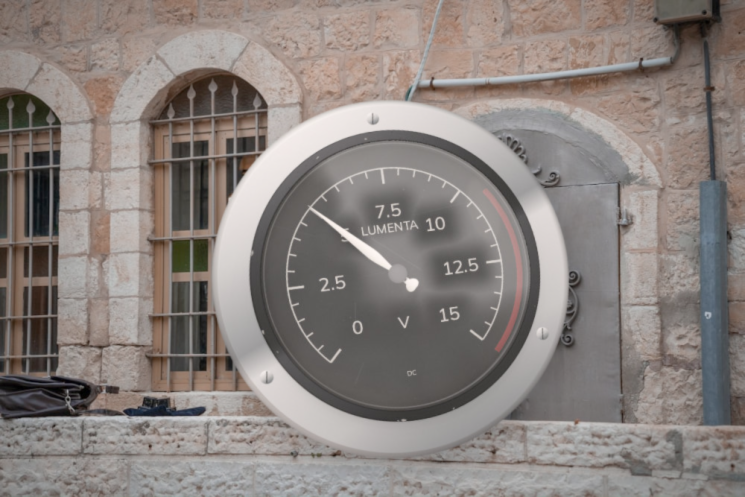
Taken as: V 5
